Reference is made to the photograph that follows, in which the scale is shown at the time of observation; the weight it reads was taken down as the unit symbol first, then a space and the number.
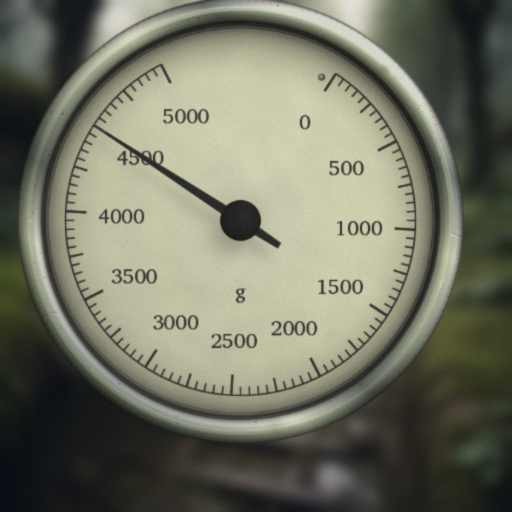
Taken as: g 4500
